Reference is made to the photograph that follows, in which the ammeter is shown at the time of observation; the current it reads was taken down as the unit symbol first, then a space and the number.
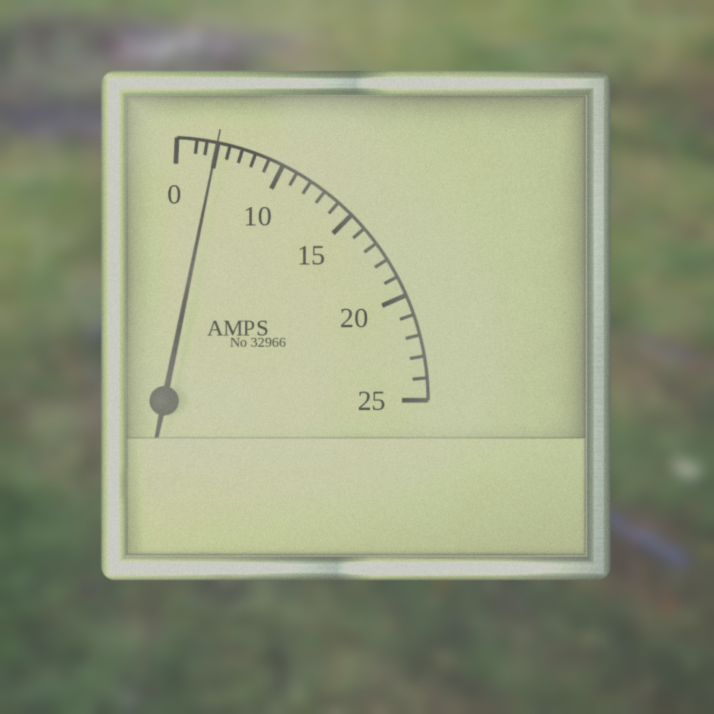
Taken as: A 5
